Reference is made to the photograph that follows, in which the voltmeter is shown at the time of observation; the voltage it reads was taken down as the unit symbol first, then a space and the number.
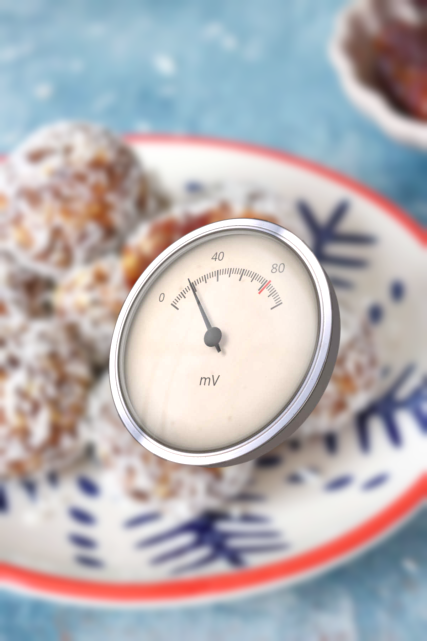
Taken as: mV 20
